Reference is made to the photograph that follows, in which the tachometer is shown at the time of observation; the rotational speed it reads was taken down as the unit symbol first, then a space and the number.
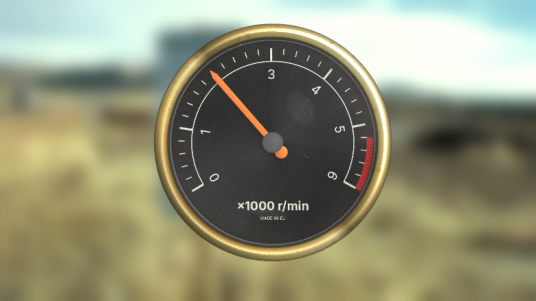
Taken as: rpm 2000
